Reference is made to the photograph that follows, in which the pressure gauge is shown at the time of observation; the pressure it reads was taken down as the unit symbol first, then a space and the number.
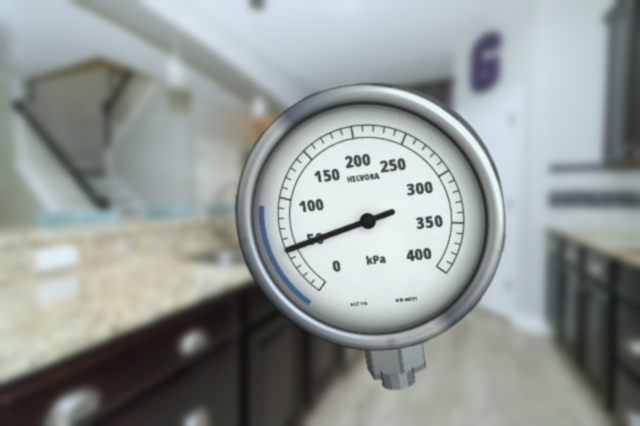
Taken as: kPa 50
